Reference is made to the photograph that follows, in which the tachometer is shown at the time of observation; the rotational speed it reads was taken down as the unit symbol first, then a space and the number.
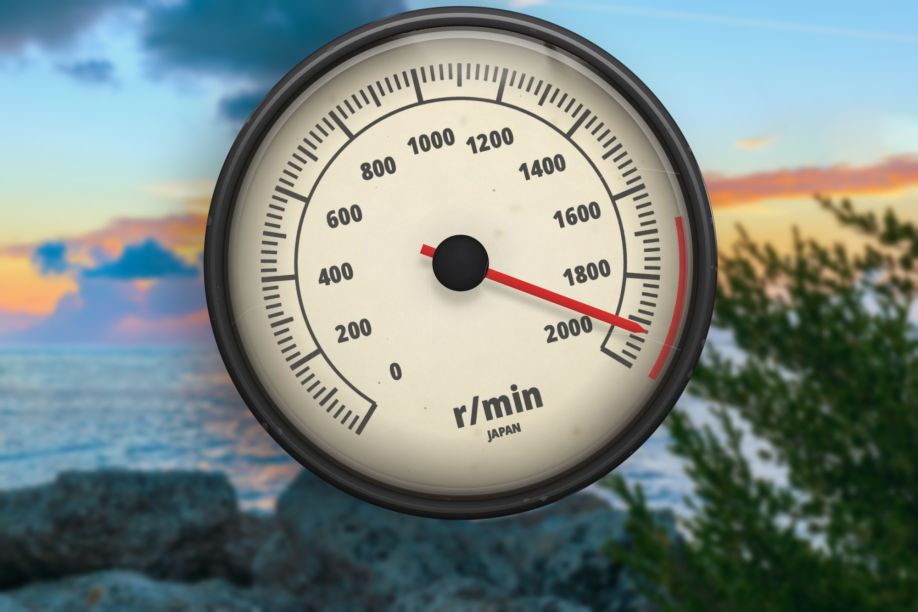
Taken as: rpm 1920
